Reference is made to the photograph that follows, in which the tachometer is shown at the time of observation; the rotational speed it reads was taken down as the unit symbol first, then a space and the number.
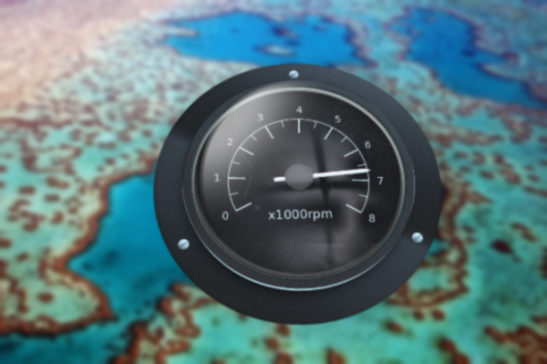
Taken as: rpm 6750
